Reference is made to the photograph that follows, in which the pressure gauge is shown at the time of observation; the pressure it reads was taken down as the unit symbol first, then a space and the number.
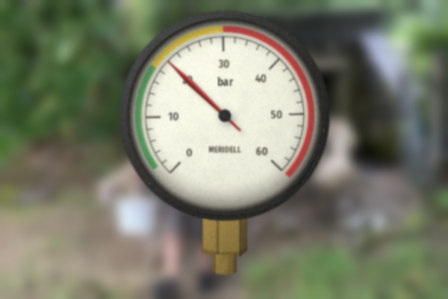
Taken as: bar 20
